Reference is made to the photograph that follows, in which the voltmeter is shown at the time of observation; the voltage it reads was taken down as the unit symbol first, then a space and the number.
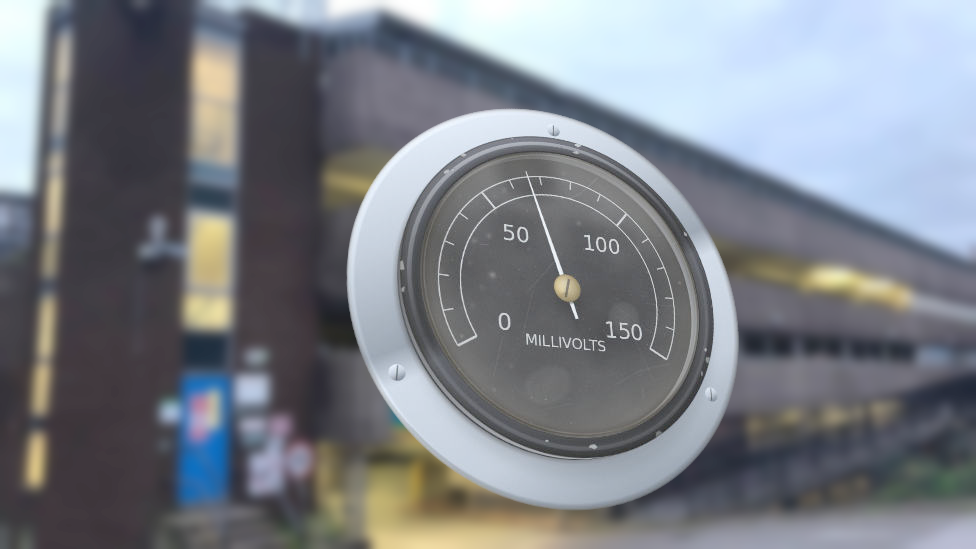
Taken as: mV 65
